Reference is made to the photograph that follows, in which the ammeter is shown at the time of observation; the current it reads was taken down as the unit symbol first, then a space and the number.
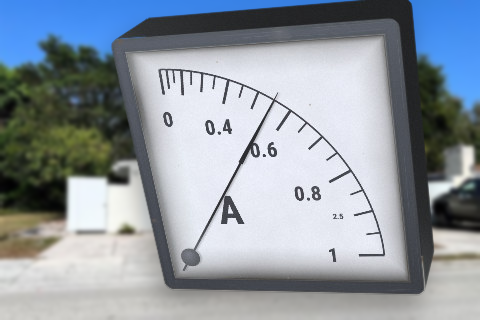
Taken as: A 0.55
